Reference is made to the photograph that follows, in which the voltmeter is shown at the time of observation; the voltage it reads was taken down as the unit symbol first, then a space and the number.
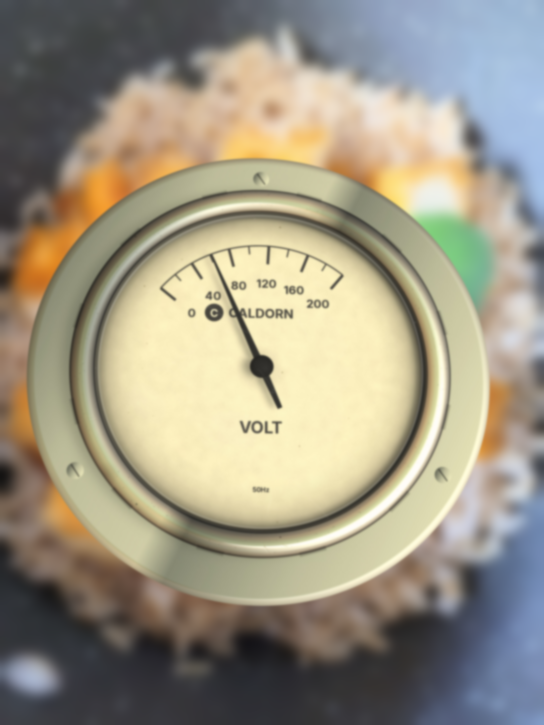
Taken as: V 60
